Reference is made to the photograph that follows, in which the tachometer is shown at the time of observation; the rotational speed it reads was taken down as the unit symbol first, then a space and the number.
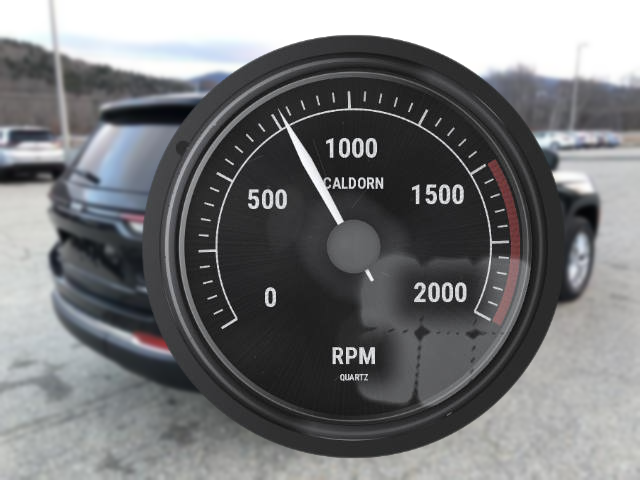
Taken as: rpm 775
